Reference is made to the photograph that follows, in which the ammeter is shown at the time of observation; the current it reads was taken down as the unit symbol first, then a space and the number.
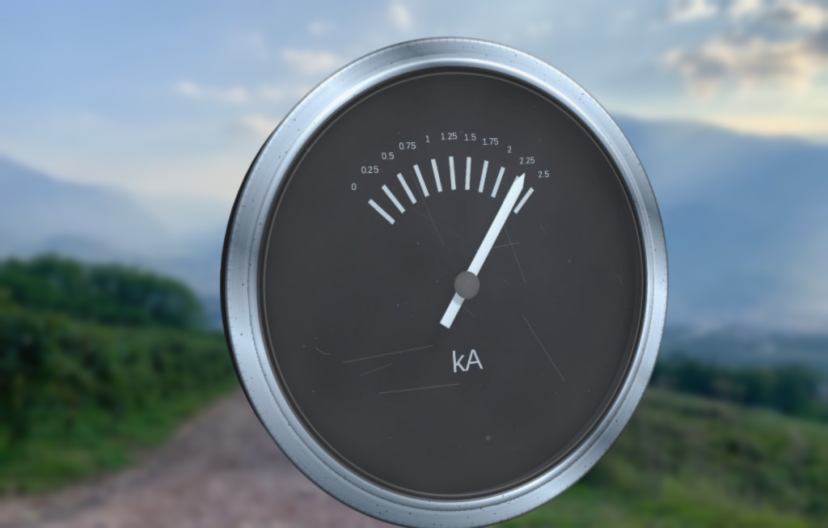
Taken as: kA 2.25
